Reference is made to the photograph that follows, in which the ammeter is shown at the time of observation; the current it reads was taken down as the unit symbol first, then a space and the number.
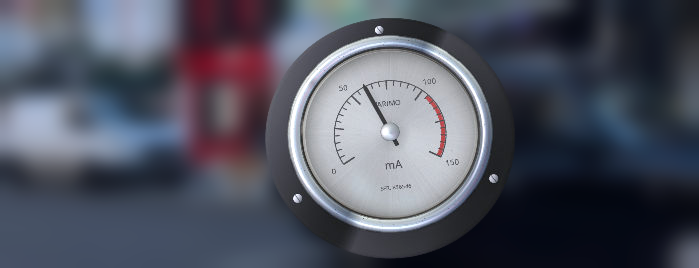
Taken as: mA 60
